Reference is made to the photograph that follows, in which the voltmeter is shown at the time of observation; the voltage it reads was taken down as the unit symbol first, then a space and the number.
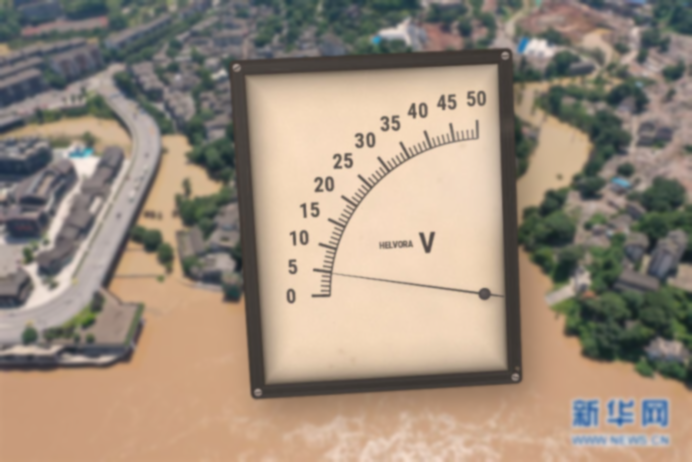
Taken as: V 5
